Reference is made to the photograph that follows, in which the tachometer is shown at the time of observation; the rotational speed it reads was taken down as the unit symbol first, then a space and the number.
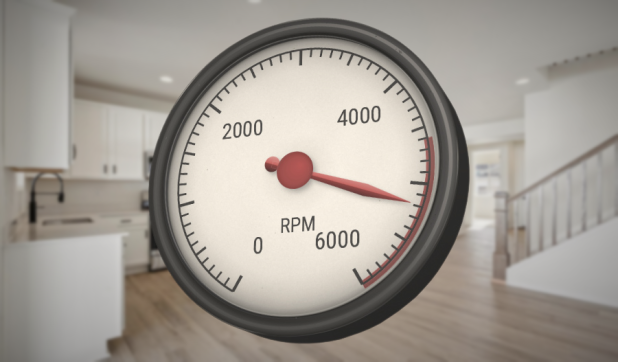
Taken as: rpm 5200
